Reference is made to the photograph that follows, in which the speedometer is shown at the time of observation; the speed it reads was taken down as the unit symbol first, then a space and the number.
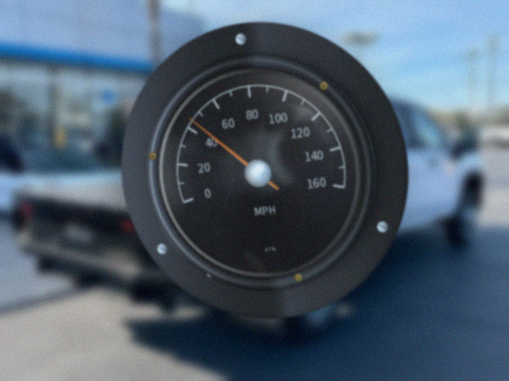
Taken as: mph 45
